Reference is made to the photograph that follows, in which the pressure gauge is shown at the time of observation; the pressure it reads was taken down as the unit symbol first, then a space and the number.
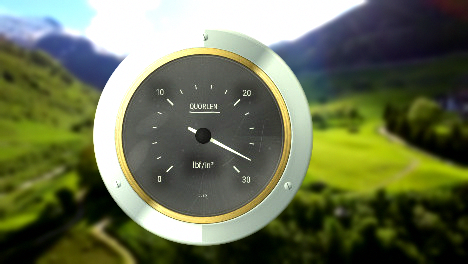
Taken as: psi 28
